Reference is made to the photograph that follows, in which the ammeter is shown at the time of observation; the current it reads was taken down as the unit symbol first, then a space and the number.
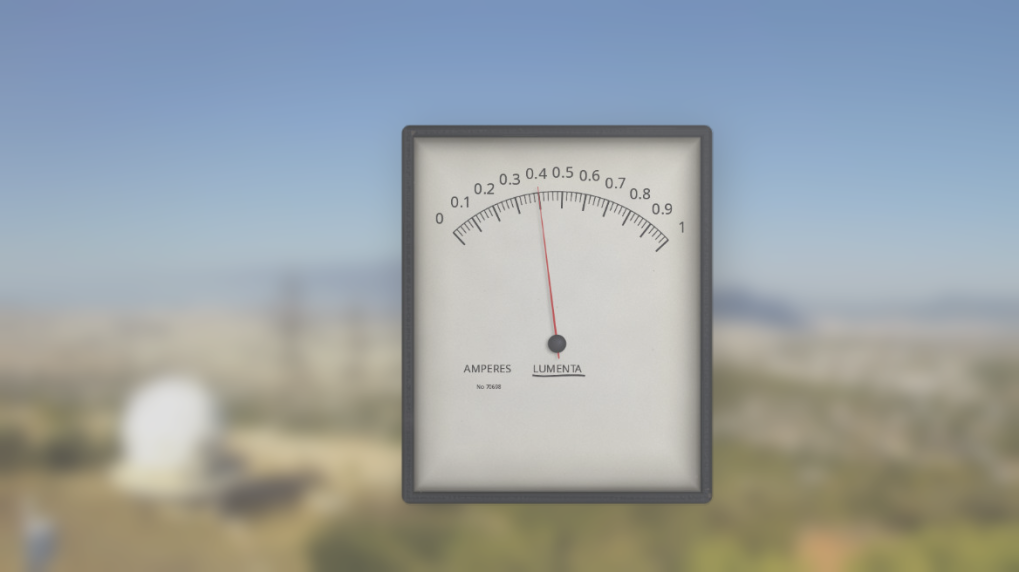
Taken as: A 0.4
